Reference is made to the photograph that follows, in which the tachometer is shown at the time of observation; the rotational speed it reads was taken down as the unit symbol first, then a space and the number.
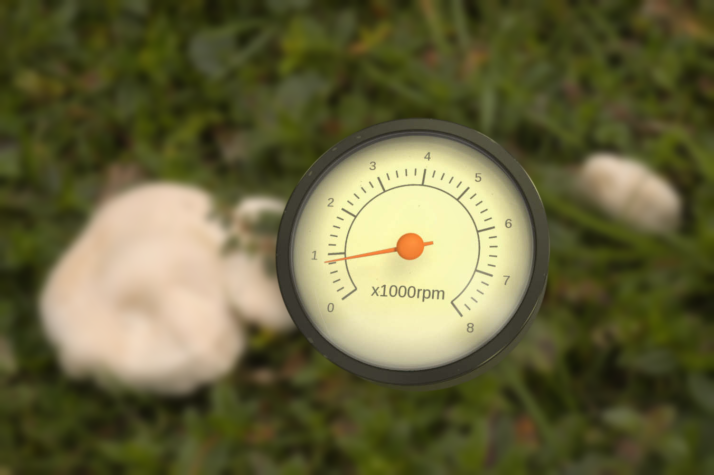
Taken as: rpm 800
